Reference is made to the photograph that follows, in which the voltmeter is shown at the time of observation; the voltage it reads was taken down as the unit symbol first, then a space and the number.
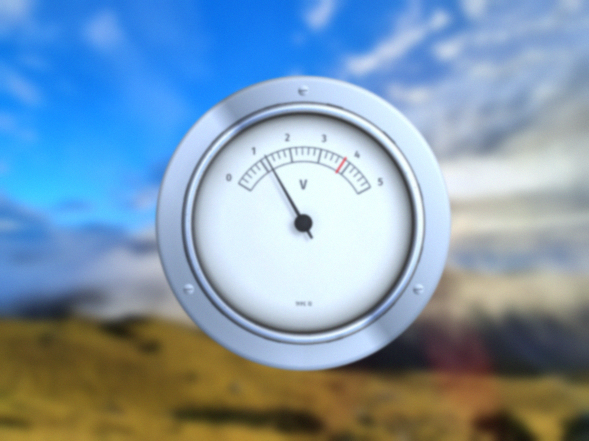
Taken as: V 1.2
